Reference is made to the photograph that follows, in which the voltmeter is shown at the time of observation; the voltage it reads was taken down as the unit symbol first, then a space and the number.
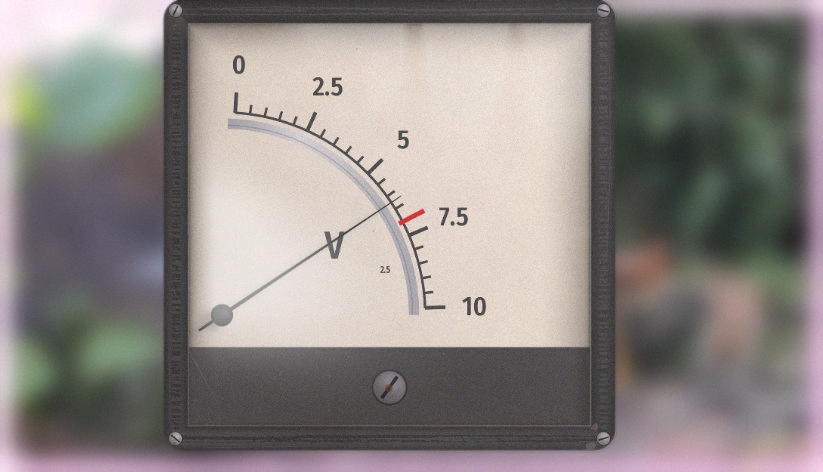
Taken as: V 6.25
